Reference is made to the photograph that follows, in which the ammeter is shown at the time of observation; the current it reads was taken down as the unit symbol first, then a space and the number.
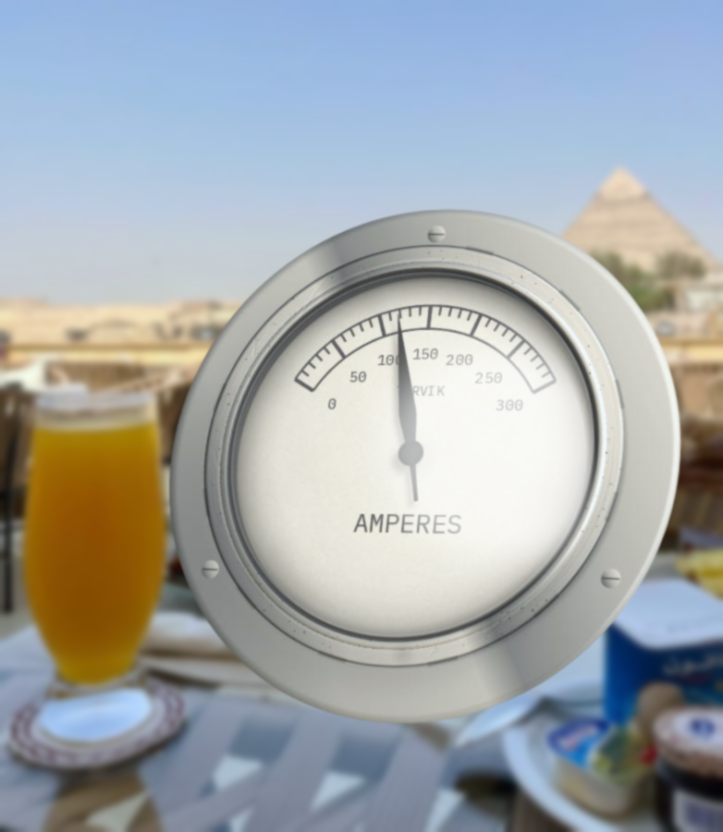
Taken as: A 120
